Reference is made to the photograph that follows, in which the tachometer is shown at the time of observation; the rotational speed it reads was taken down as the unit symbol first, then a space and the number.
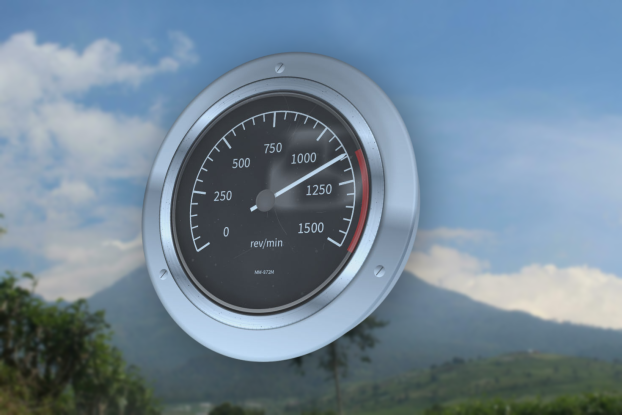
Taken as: rpm 1150
